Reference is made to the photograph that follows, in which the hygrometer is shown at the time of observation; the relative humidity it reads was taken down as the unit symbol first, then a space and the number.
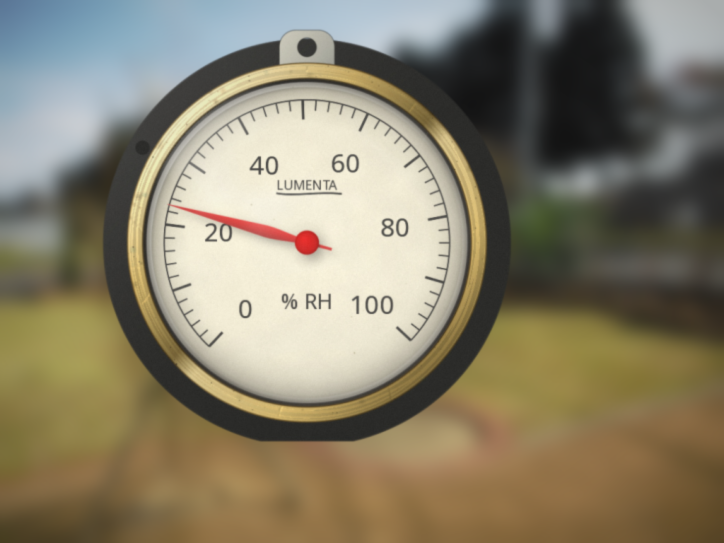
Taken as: % 23
